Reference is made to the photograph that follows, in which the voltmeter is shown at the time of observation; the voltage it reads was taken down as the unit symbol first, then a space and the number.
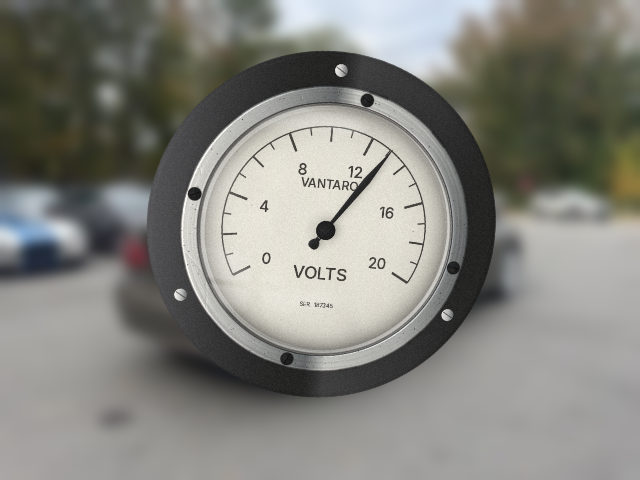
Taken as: V 13
